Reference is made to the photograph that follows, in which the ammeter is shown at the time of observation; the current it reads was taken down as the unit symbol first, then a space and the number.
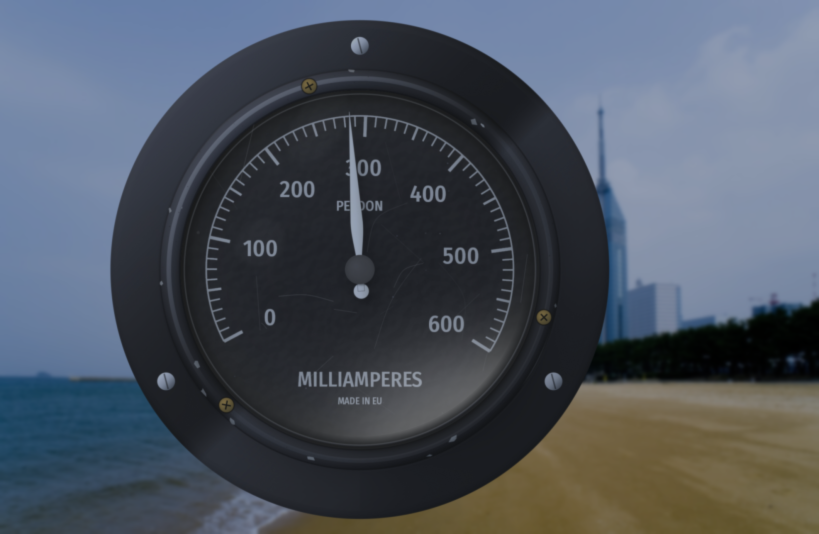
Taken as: mA 285
